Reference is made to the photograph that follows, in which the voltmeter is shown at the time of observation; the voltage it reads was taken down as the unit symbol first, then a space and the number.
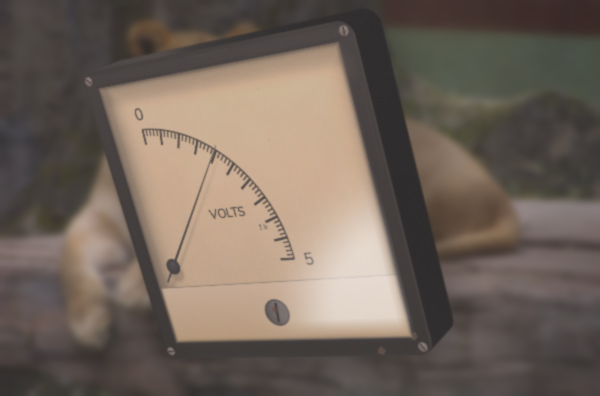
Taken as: V 2
